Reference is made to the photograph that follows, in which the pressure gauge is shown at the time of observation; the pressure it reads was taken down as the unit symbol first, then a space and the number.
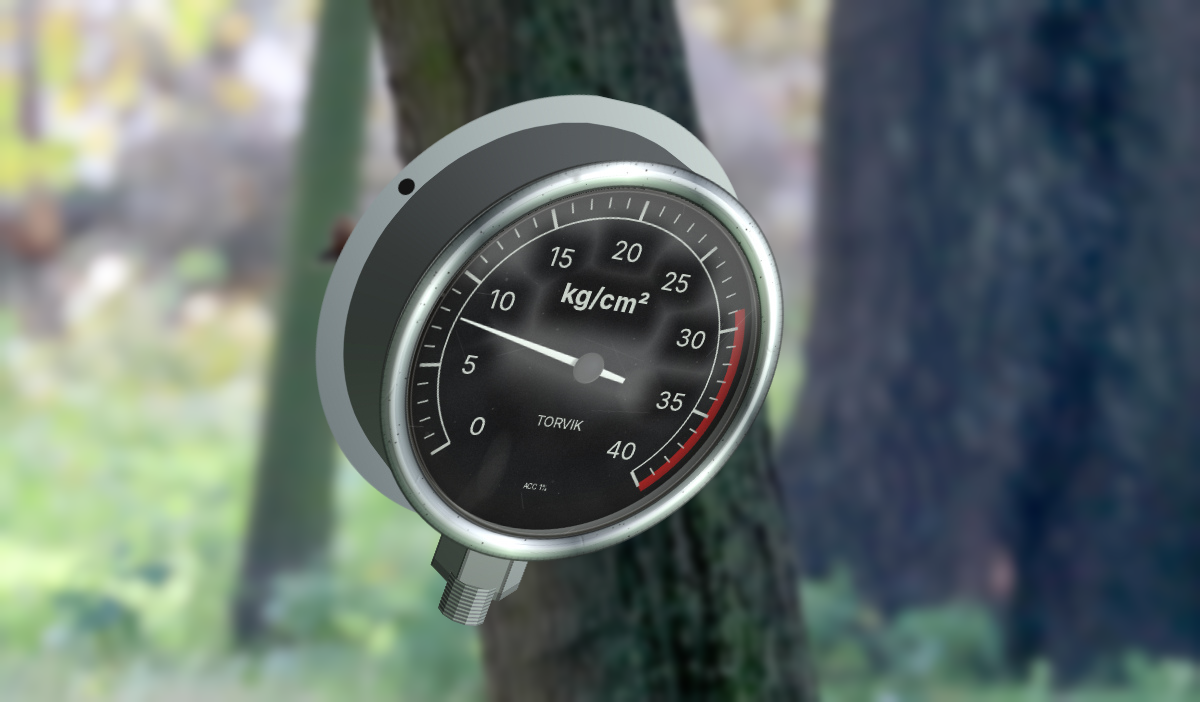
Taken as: kg/cm² 8
